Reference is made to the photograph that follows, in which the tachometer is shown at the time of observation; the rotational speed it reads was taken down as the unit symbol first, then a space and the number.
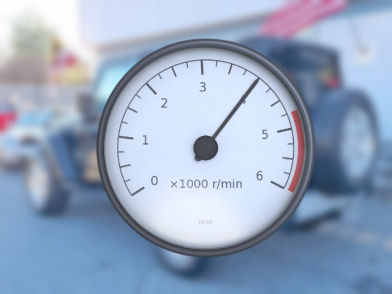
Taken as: rpm 4000
